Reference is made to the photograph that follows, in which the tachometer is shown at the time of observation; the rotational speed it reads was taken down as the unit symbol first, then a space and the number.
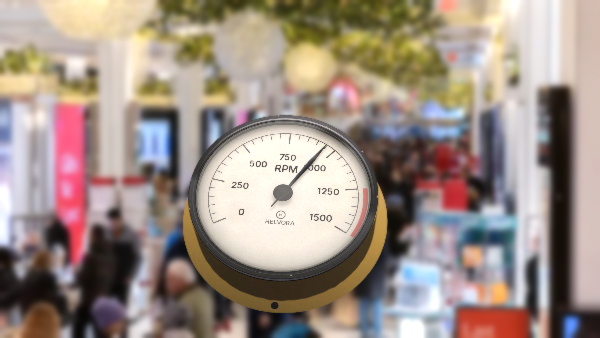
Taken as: rpm 950
